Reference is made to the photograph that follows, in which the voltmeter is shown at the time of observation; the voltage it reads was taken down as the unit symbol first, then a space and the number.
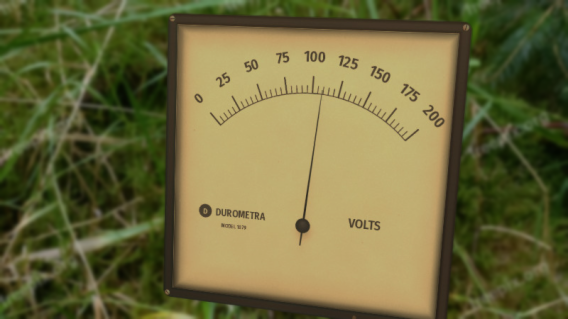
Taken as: V 110
